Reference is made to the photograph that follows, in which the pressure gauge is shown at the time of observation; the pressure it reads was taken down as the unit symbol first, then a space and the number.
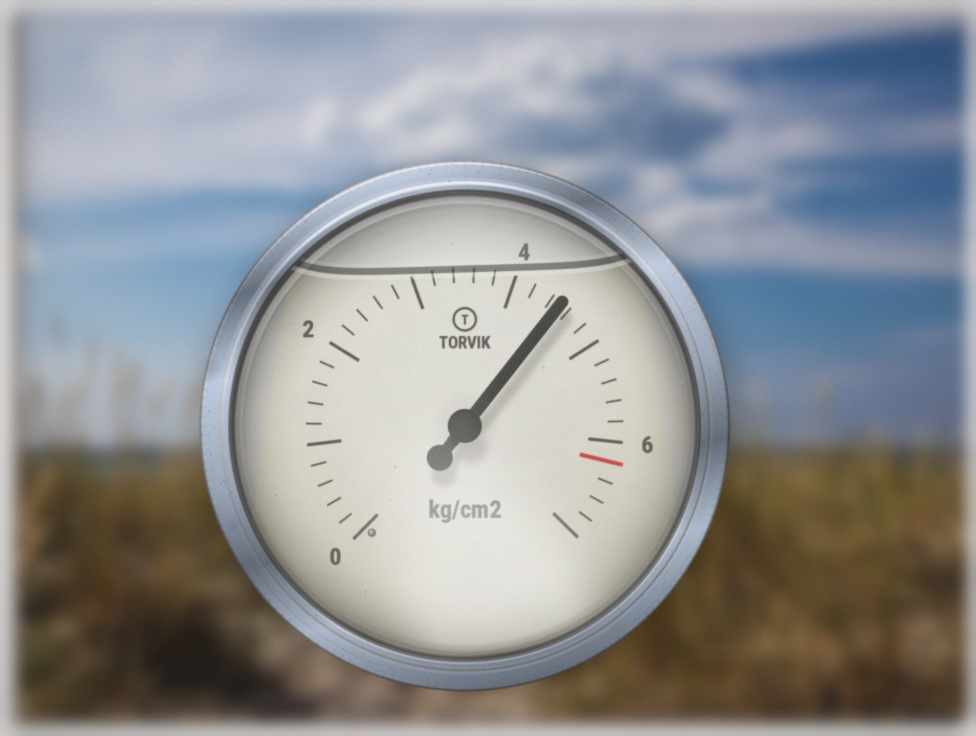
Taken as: kg/cm² 4.5
